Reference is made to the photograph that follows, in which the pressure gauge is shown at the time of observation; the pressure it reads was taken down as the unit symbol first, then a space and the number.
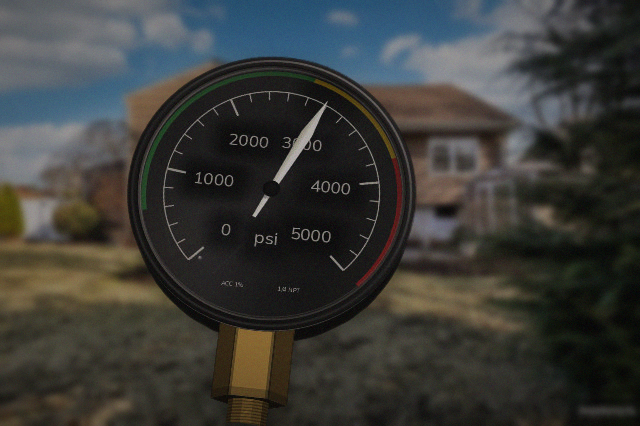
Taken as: psi 3000
